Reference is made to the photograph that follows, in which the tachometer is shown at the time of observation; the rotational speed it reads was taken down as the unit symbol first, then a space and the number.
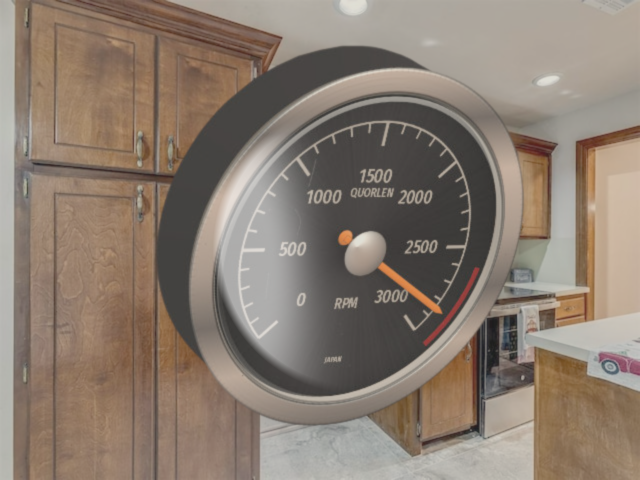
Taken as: rpm 2850
